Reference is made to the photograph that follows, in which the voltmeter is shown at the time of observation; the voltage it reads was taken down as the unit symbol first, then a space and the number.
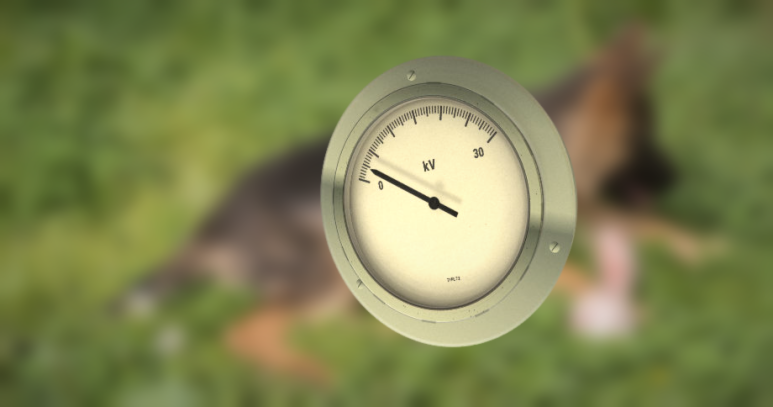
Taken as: kV 2.5
